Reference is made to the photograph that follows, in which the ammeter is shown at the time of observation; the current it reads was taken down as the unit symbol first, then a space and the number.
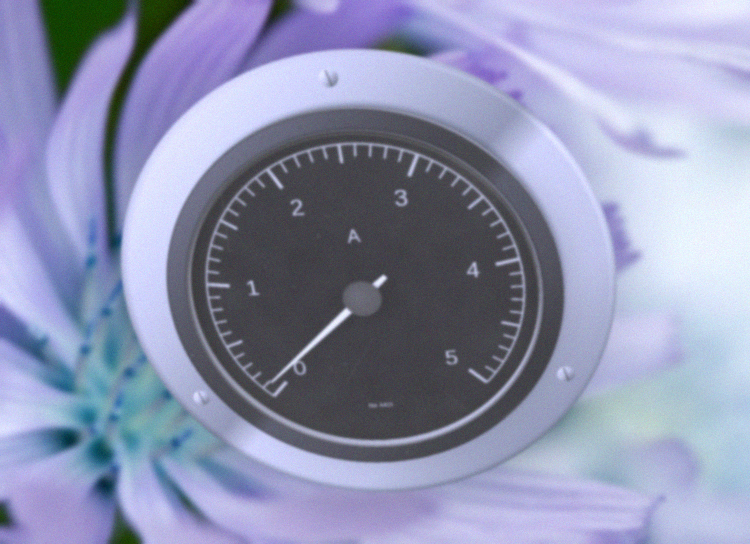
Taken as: A 0.1
